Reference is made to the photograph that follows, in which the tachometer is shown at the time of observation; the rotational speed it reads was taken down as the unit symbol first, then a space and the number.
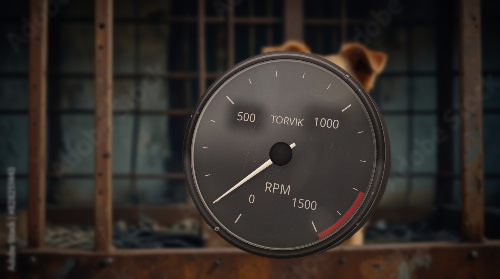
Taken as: rpm 100
